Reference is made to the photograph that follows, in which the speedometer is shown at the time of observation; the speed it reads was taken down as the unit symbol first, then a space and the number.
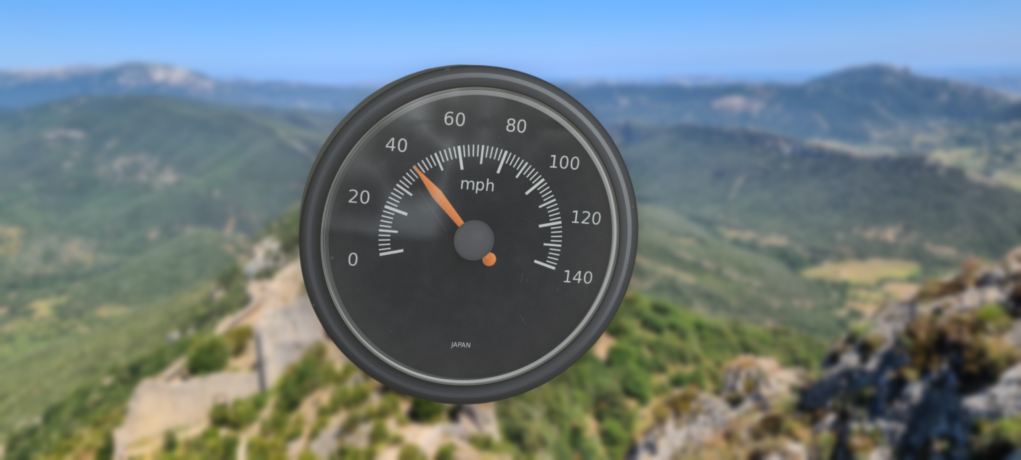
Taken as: mph 40
